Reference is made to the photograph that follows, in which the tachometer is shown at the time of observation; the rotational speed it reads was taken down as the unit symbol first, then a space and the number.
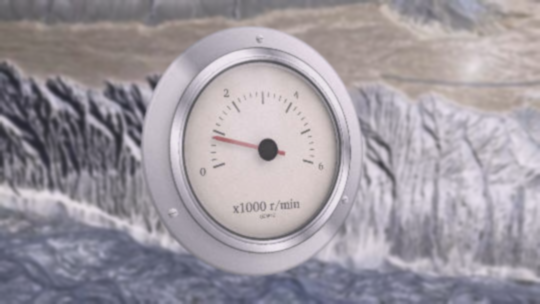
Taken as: rpm 800
